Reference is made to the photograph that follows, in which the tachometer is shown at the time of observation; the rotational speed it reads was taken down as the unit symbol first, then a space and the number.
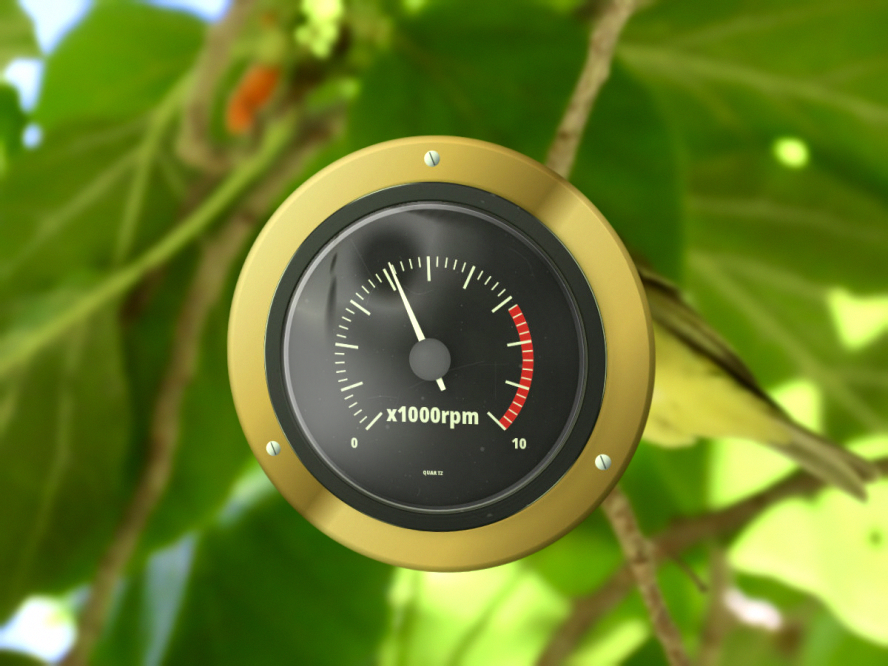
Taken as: rpm 4200
